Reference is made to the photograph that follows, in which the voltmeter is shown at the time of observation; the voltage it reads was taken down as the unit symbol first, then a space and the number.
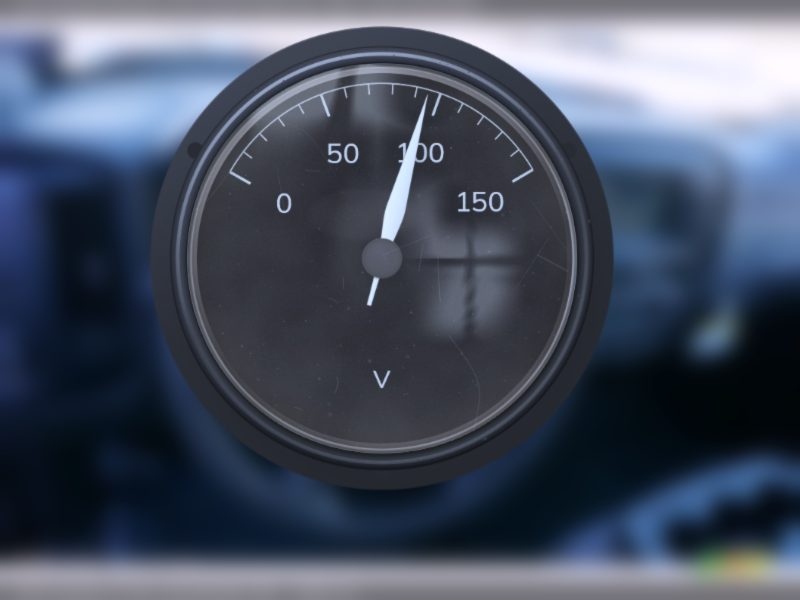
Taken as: V 95
